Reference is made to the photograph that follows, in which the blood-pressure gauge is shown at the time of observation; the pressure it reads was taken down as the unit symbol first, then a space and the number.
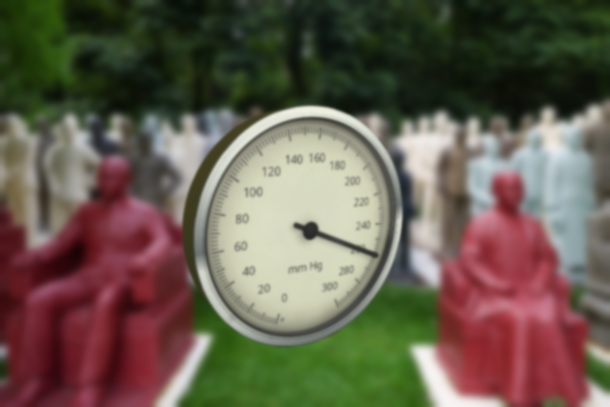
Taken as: mmHg 260
